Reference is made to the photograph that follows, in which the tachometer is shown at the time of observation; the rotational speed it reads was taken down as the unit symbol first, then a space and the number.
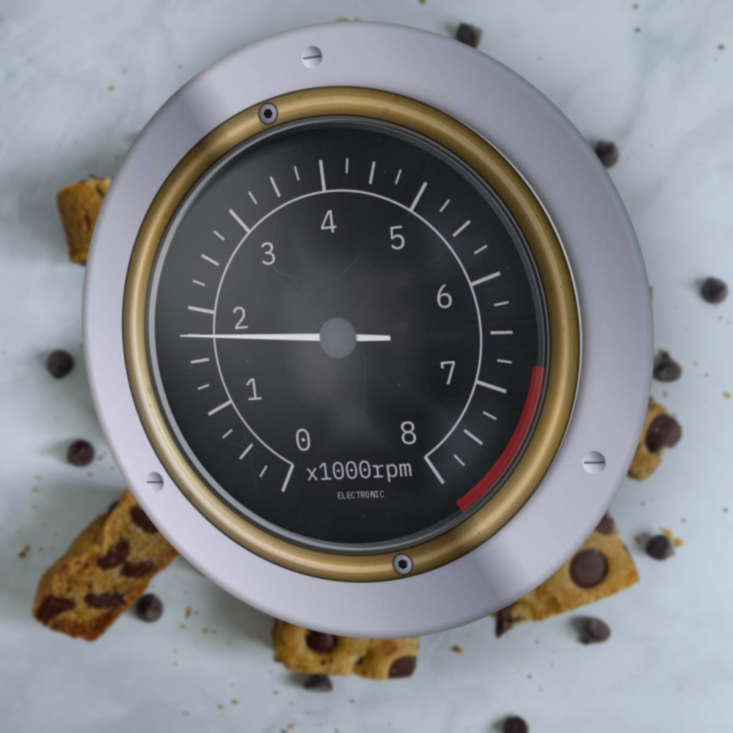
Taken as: rpm 1750
